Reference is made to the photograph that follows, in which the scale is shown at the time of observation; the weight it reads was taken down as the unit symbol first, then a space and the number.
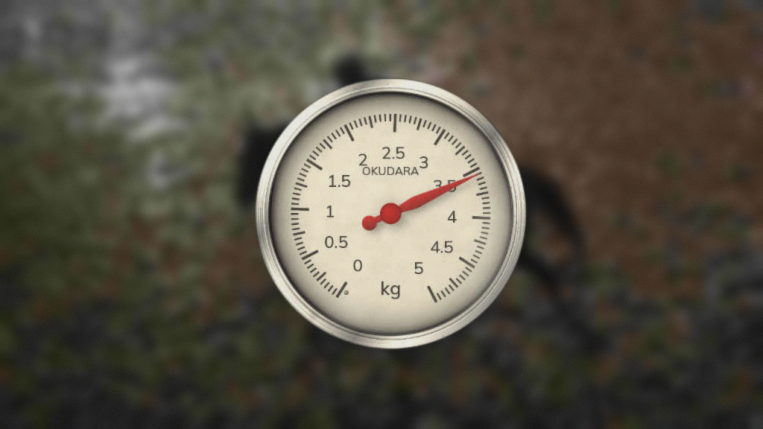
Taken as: kg 3.55
